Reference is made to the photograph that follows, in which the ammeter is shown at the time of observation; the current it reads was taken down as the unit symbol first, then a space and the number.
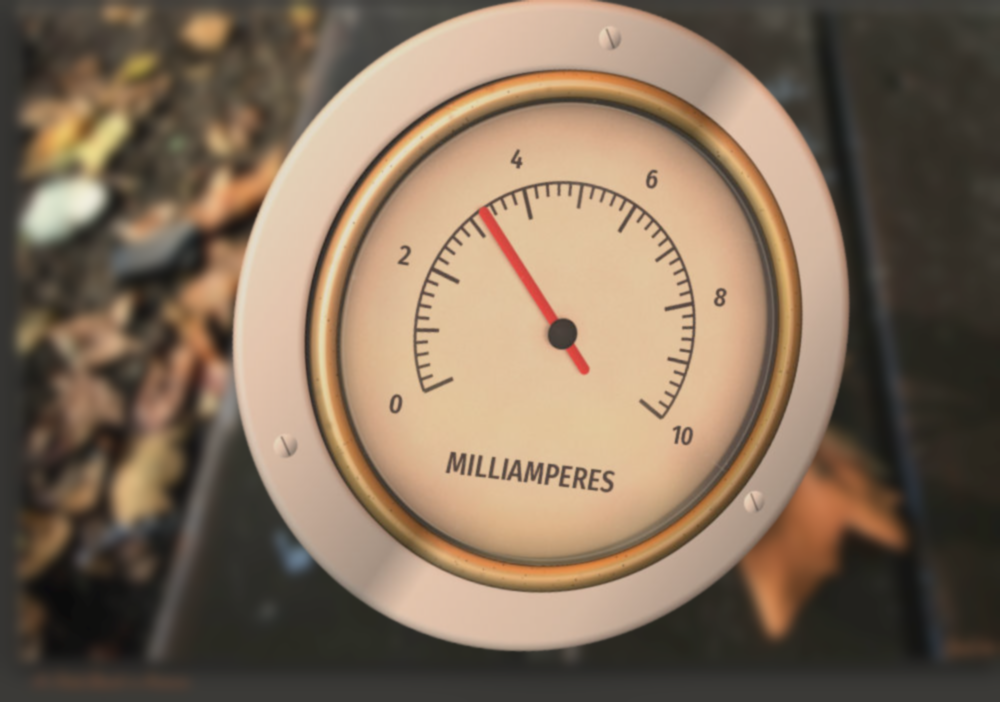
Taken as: mA 3.2
